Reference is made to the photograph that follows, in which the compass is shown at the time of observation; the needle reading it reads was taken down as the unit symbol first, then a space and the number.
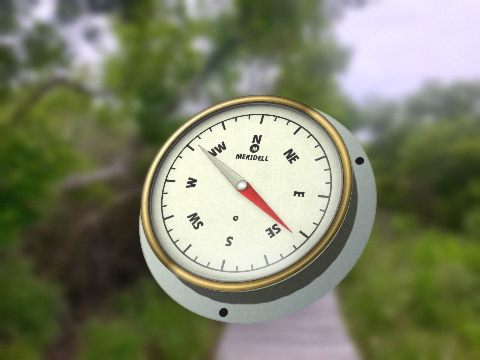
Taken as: ° 125
